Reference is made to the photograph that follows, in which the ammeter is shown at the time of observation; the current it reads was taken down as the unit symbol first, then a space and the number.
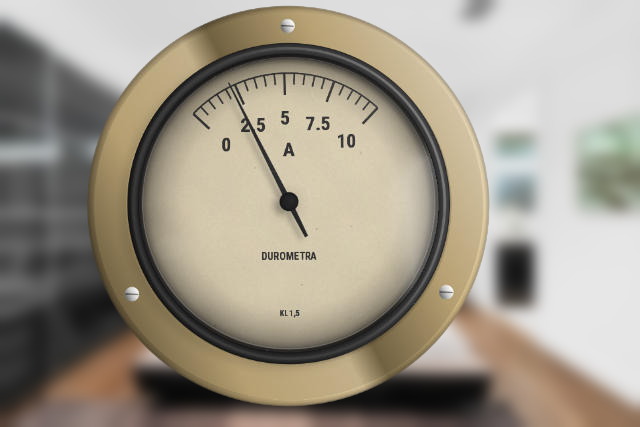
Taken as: A 2.25
